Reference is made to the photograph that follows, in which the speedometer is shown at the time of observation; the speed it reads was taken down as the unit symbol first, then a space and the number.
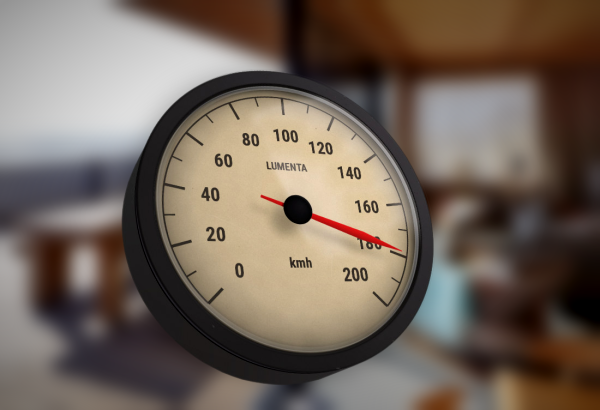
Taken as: km/h 180
